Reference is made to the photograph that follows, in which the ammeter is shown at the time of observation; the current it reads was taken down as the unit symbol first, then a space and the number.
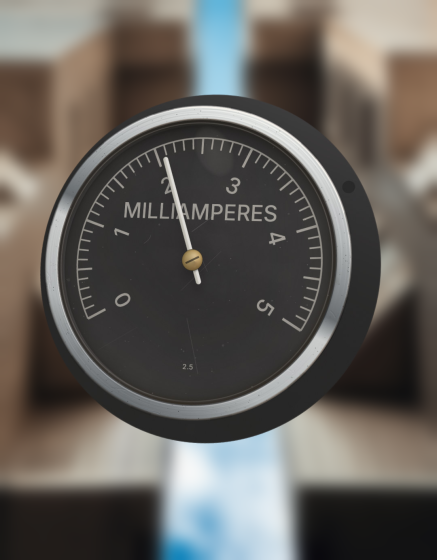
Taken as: mA 2.1
